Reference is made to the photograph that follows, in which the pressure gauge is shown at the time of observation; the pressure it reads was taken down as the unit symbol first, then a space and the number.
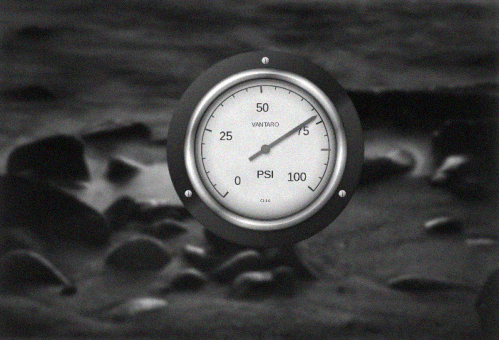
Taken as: psi 72.5
